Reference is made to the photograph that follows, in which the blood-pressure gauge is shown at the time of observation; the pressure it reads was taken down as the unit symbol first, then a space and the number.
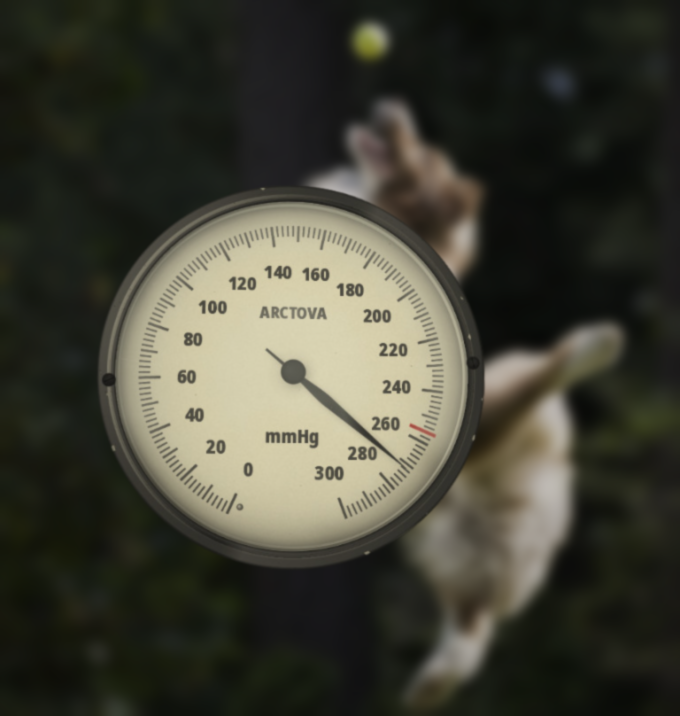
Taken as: mmHg 272
